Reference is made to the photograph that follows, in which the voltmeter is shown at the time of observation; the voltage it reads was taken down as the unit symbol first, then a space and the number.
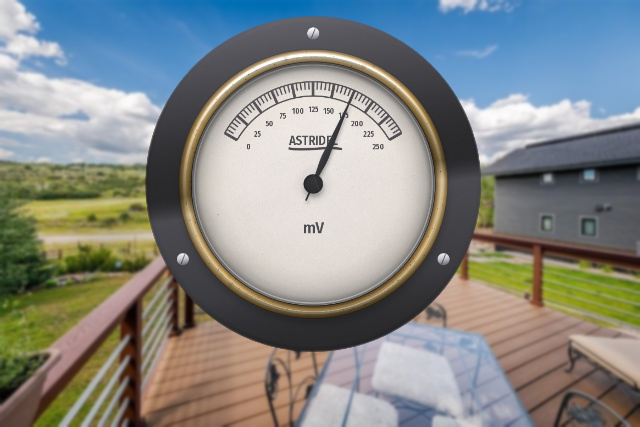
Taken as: mV 175
